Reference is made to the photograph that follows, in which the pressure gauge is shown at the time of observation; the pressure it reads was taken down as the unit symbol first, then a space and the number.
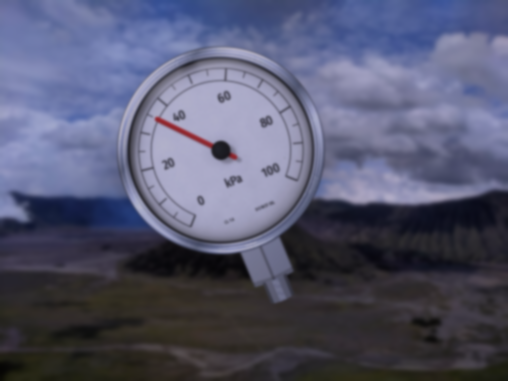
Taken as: kPa 35
